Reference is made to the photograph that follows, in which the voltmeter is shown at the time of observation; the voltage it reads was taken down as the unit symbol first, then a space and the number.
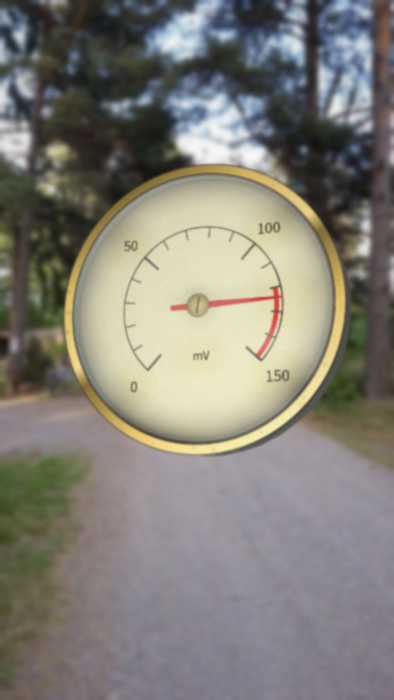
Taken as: mV 125
